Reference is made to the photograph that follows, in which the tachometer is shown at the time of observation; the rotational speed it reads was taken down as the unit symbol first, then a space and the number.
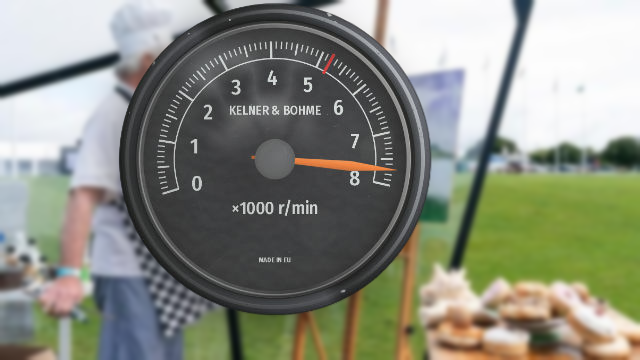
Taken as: rpm 7700
